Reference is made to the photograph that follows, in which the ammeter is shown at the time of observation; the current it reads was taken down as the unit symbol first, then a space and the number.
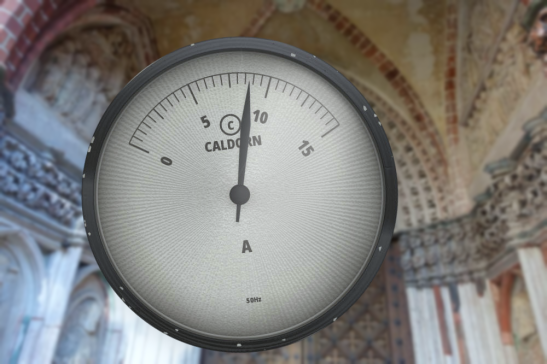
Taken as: A 8.75
